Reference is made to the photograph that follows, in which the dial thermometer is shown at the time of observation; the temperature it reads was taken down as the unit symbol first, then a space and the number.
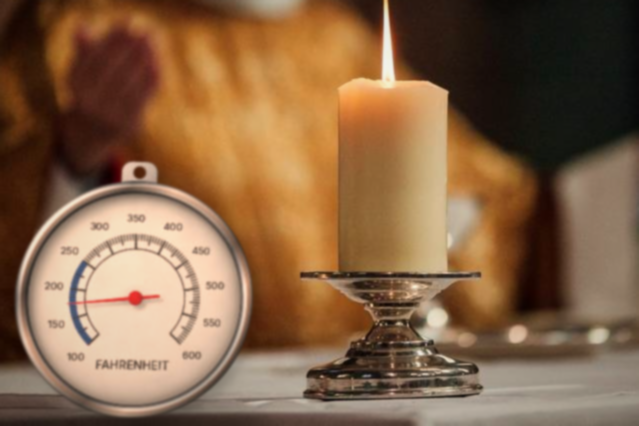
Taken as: °F 175
